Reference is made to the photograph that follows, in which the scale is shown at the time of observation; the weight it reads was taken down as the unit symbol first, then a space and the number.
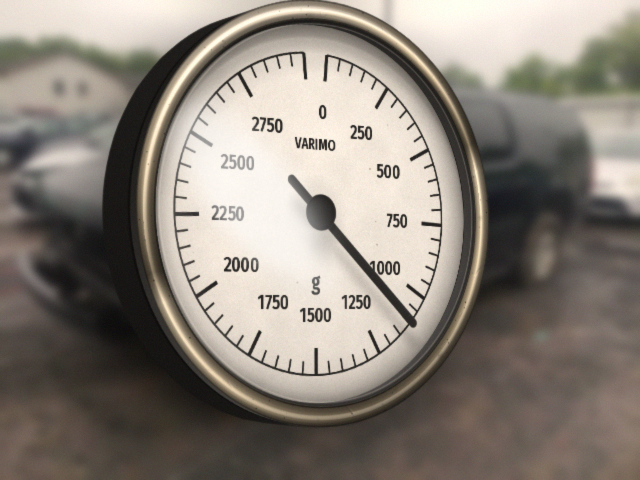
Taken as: g 1100
